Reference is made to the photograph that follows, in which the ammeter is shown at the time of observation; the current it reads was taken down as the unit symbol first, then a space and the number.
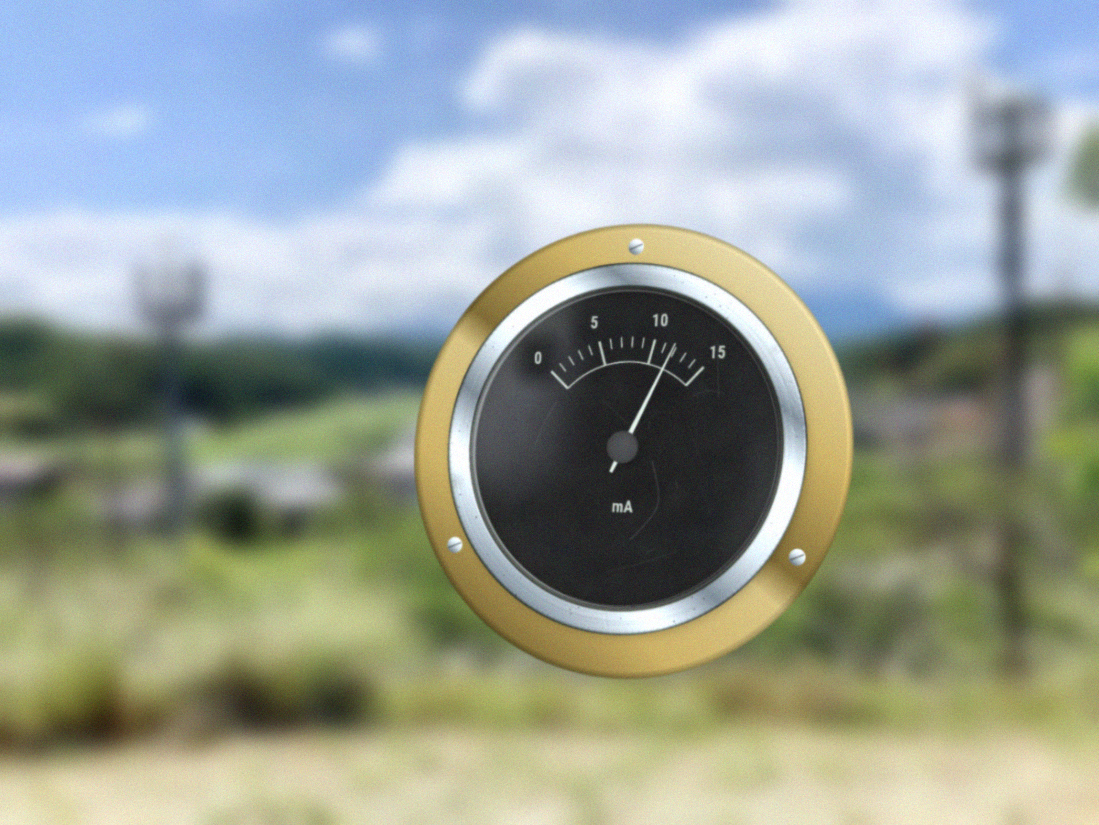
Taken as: mA 12
